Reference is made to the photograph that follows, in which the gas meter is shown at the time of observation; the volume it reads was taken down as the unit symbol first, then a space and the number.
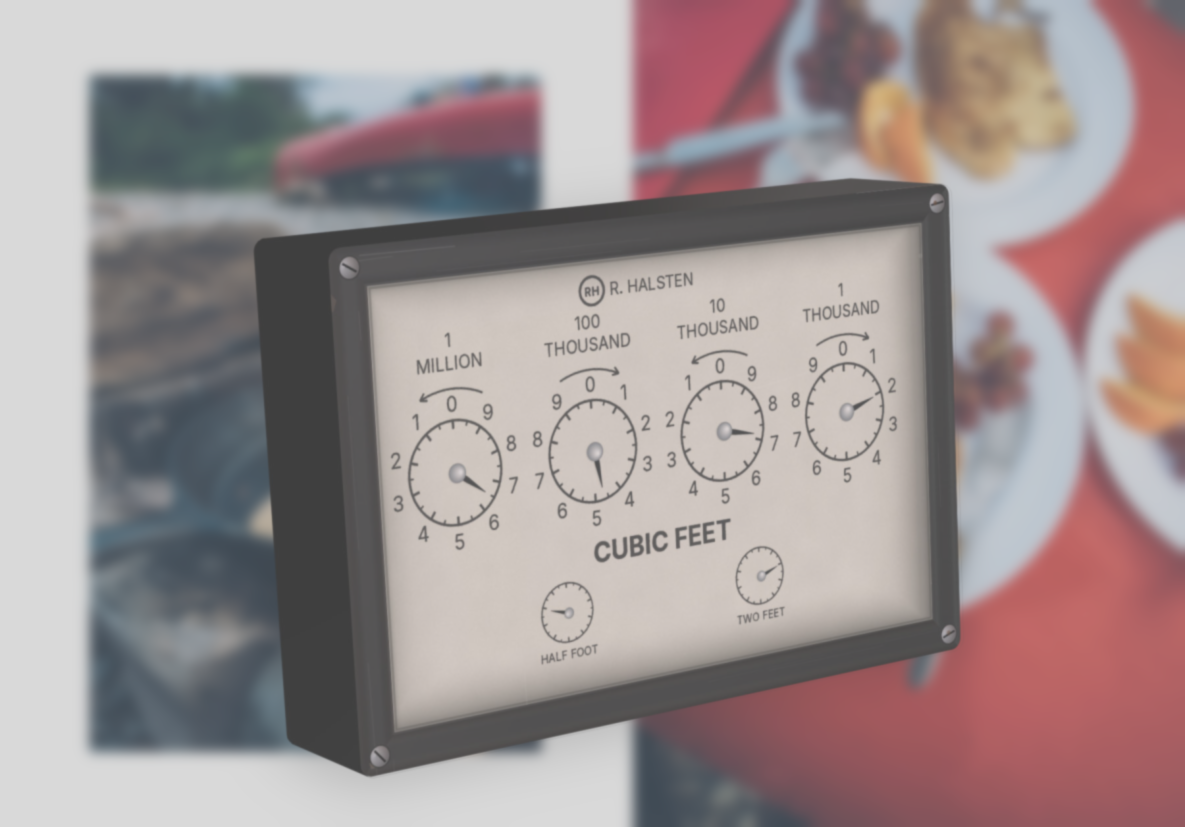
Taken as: ft³ 647200
